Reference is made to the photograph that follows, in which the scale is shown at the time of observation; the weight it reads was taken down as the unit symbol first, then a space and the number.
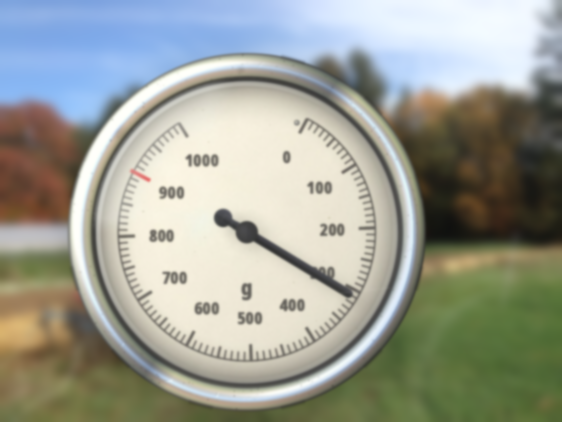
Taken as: g 310
